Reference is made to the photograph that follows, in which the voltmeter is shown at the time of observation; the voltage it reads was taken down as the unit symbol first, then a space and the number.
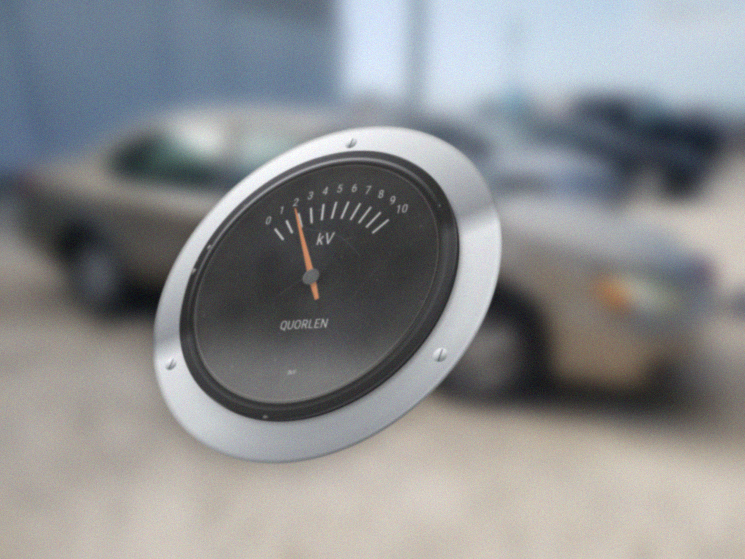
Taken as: kV 2
